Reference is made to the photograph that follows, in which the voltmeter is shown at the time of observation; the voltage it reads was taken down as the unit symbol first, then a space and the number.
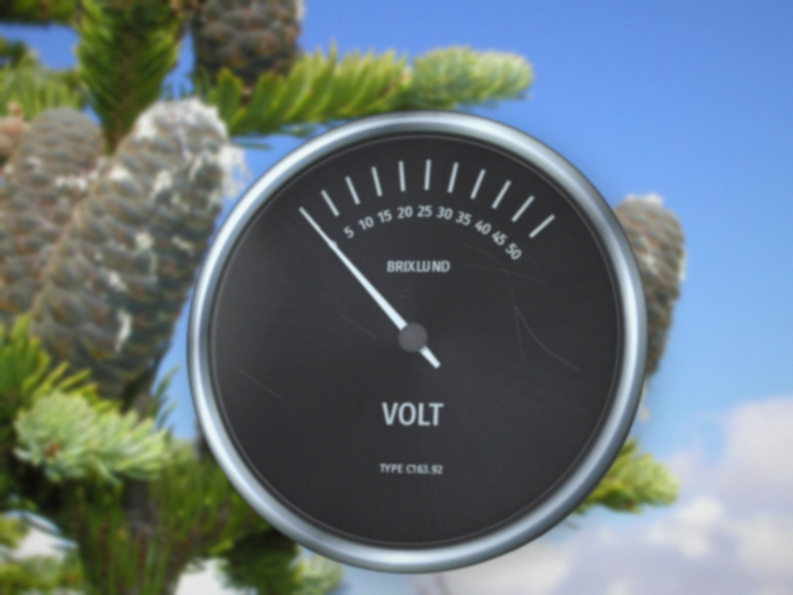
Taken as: V 0
